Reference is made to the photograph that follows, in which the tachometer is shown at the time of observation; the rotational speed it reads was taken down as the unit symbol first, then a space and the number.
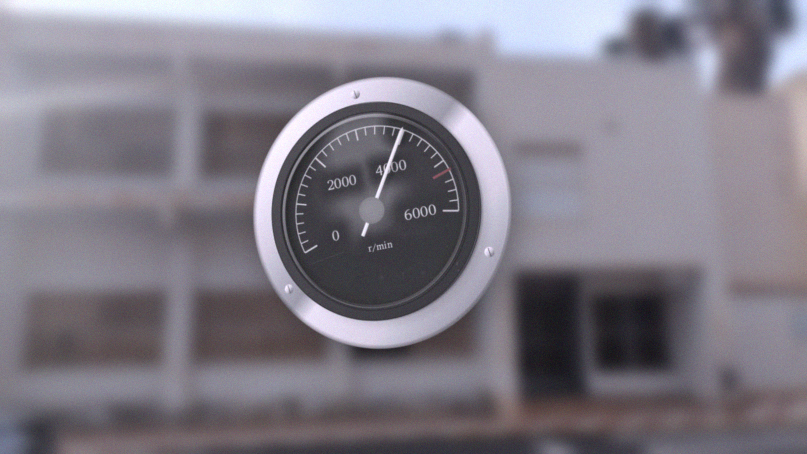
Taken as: rpm 4000
